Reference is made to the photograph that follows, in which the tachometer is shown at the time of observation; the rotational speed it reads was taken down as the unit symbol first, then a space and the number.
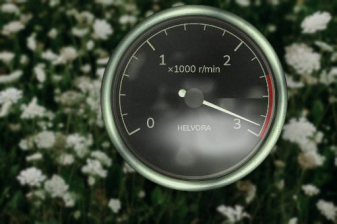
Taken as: rpm 2900
